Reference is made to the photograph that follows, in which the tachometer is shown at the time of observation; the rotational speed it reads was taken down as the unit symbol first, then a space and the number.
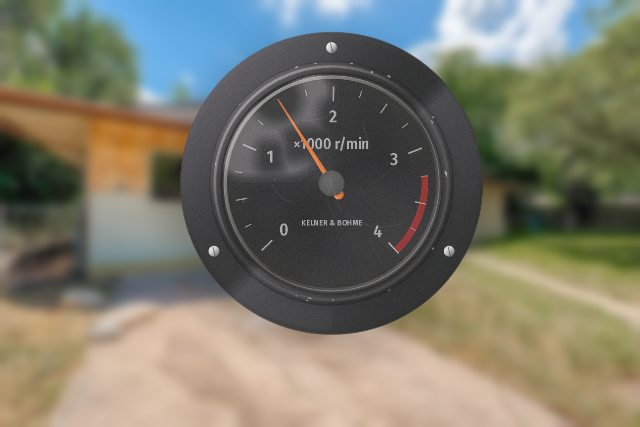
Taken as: rpm 1500
